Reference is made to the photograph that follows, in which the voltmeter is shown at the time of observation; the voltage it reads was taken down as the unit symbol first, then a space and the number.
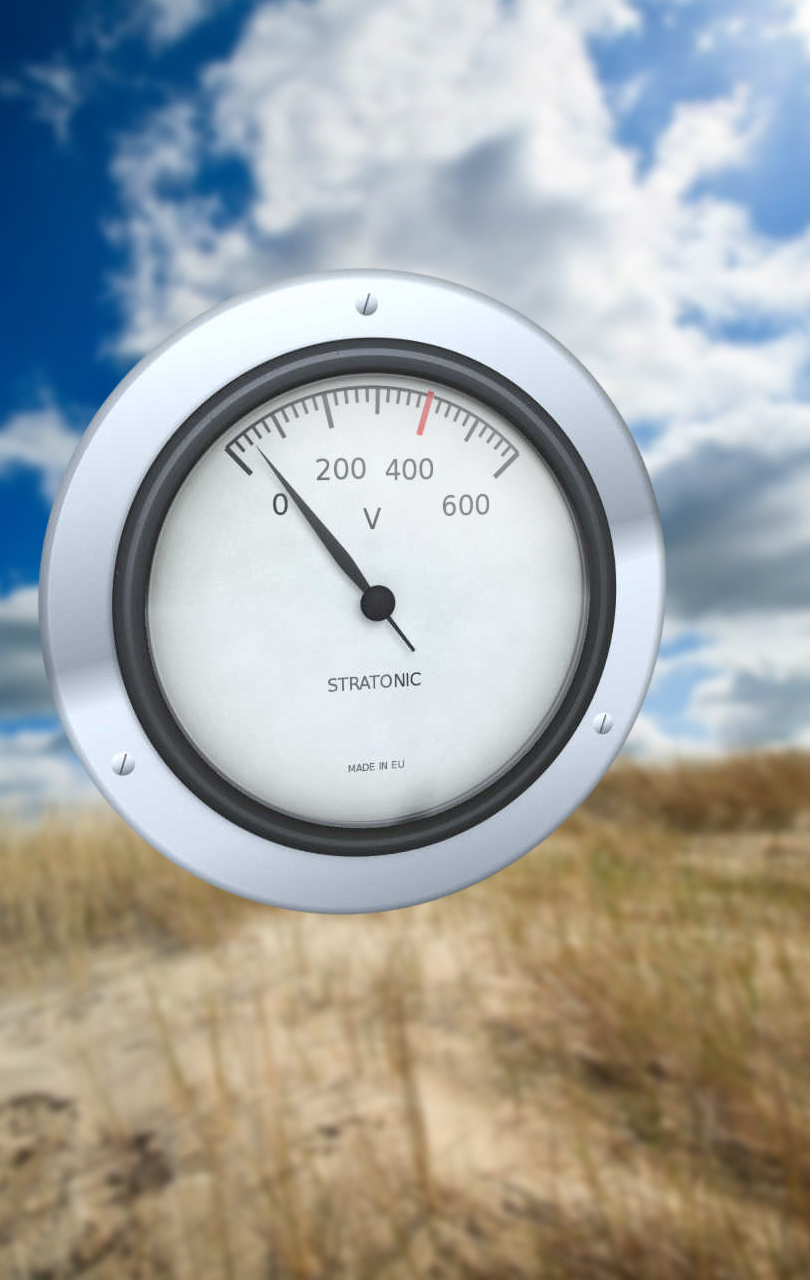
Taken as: V 40
